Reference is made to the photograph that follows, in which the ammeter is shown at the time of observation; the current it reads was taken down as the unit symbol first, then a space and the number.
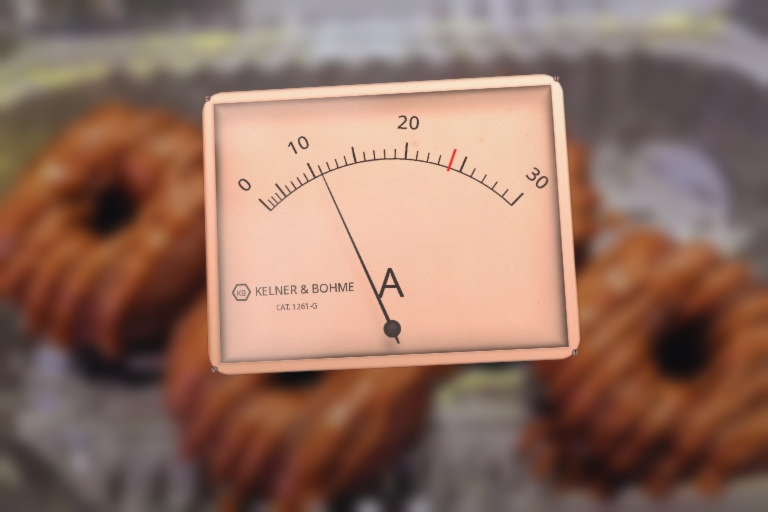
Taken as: A 11
